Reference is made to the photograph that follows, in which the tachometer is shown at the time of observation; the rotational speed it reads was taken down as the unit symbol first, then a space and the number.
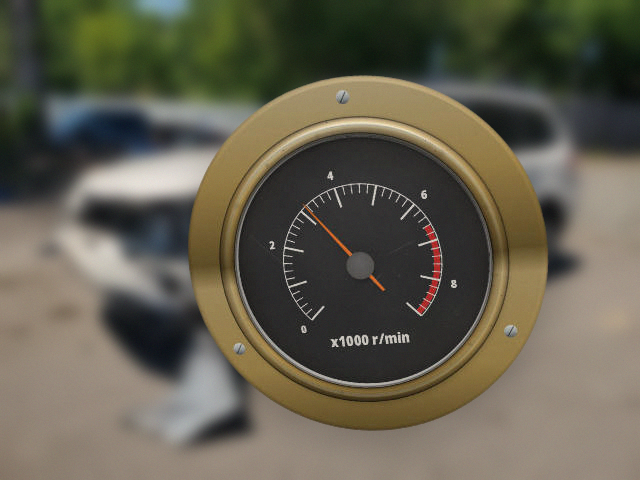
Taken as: rpm 3200
